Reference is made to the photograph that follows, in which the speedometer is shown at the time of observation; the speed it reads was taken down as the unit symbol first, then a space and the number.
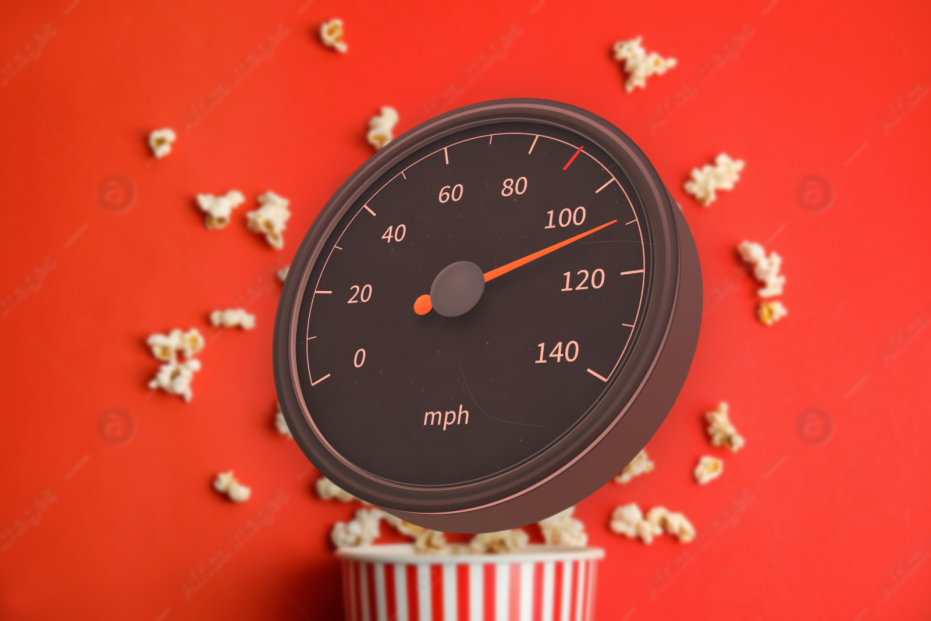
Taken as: mph 110
